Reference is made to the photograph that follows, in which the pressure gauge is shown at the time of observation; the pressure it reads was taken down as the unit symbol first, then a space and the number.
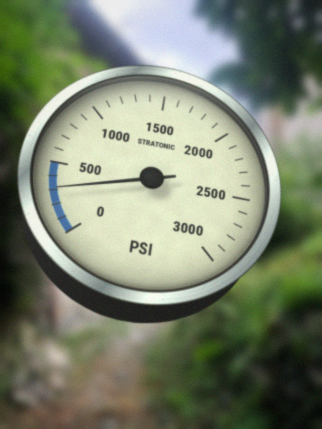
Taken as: psi 300
